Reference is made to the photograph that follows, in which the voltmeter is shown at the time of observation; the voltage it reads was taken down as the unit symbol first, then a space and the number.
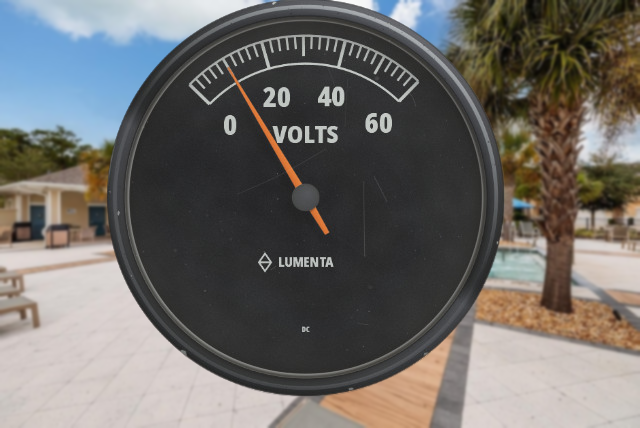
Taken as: V 10
